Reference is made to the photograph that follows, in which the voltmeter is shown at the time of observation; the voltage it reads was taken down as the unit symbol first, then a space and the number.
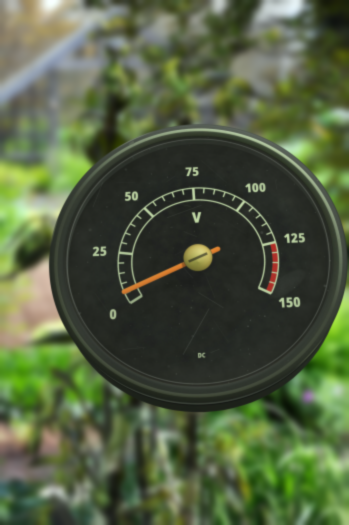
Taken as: V 5
